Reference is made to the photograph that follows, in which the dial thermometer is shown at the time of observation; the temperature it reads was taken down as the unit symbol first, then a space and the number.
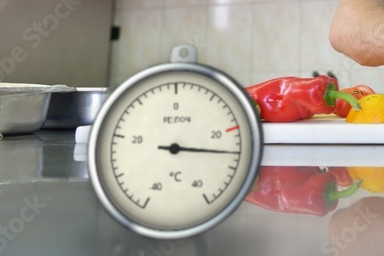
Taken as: °C 26
